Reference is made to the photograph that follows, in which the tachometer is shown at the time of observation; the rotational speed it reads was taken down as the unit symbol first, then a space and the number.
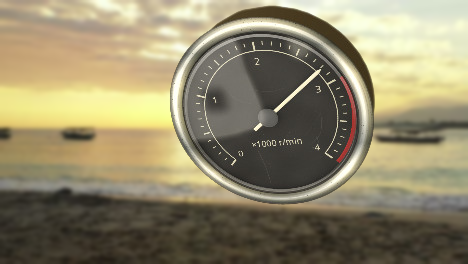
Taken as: rpm 2800
